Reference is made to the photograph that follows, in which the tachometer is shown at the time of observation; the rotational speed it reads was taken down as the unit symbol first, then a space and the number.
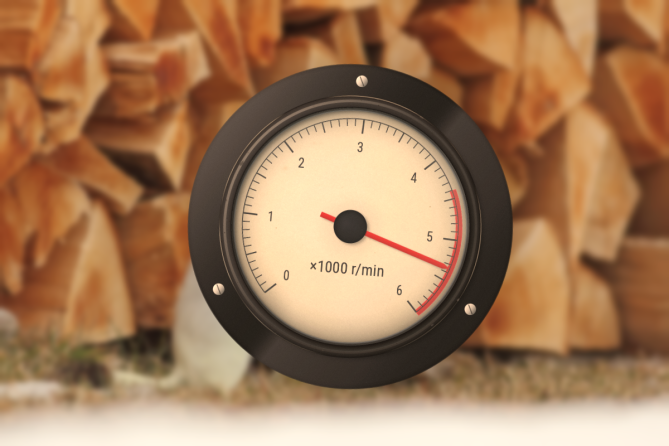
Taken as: rpm 5350
